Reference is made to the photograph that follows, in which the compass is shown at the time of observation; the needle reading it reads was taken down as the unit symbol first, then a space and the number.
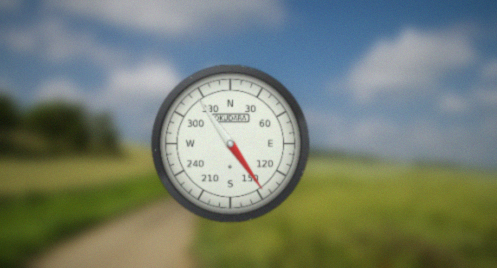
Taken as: ° 145
